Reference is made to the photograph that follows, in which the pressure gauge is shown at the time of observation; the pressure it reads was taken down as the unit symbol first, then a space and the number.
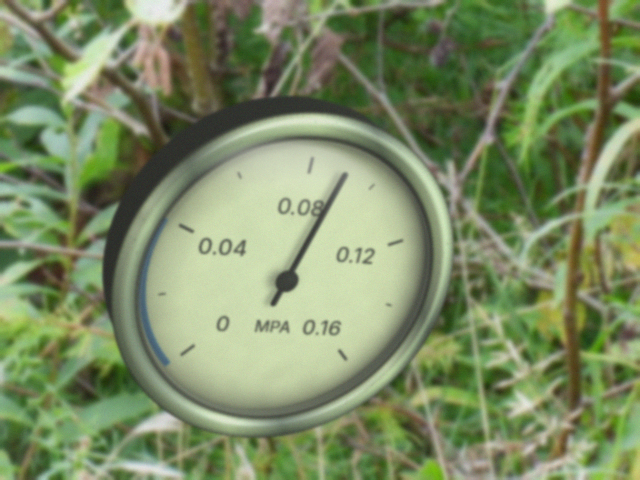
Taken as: MPa 0.09
